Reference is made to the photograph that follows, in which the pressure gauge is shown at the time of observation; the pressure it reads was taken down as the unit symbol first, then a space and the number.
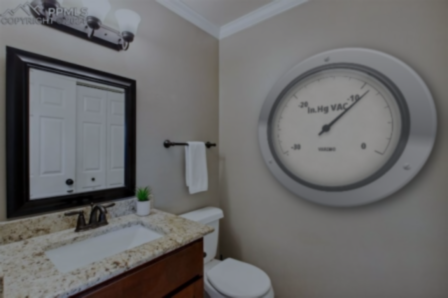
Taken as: inHg -9
